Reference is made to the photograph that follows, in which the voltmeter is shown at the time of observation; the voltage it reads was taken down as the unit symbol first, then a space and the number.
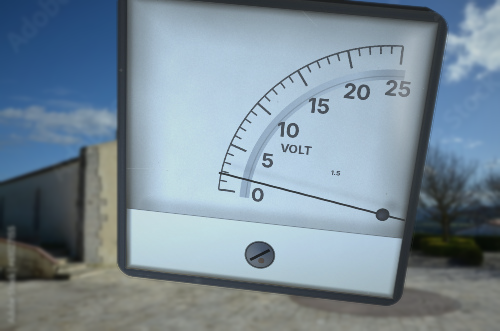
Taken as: V 2
